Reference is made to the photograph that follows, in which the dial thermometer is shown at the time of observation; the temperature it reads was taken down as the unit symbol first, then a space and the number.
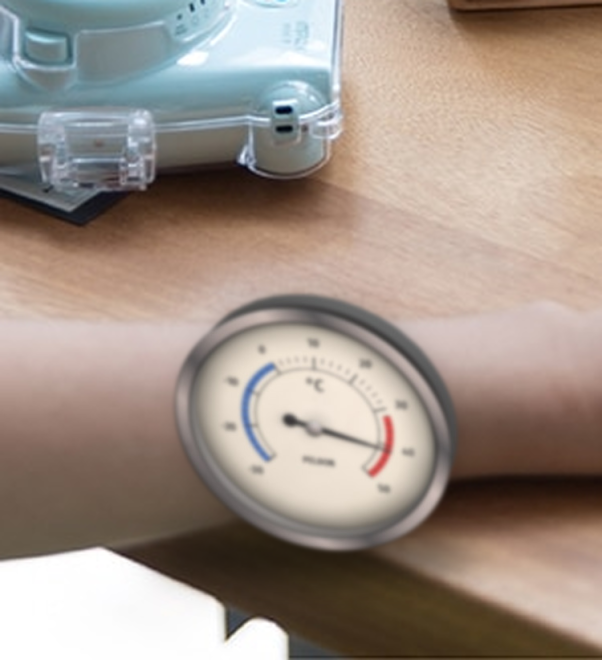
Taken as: °C 40
